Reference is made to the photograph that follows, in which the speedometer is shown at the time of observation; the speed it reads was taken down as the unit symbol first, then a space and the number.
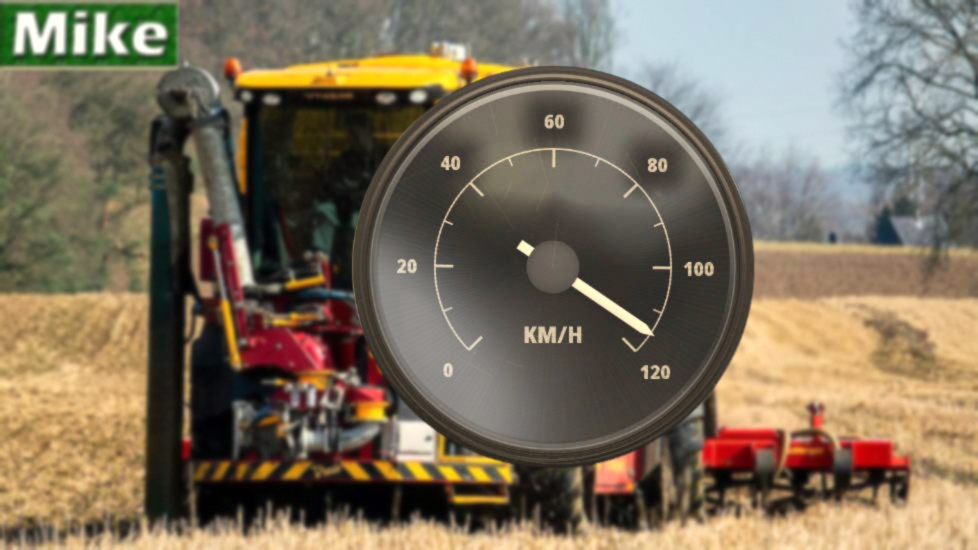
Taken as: km/h 115
